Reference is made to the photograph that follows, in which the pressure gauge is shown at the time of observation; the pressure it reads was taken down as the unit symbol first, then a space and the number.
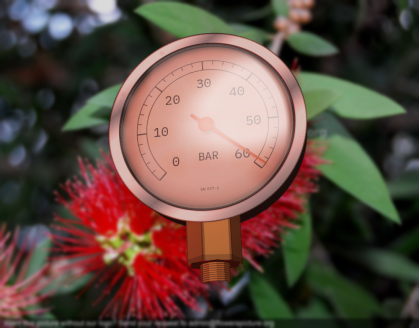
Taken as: bar 59
